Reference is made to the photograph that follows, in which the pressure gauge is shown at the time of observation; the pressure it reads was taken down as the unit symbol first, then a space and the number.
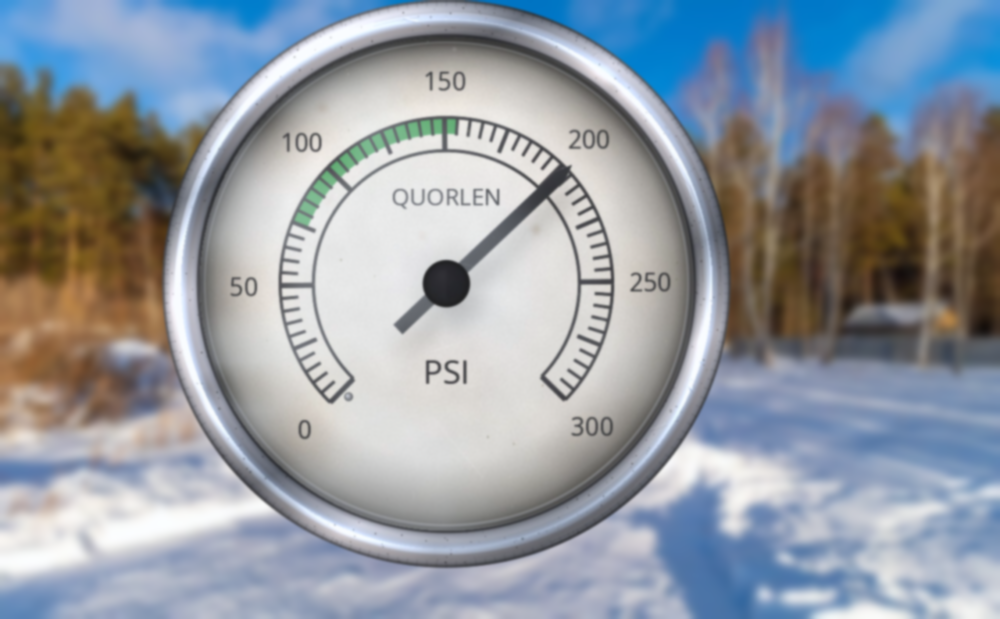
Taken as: psi 202.5
